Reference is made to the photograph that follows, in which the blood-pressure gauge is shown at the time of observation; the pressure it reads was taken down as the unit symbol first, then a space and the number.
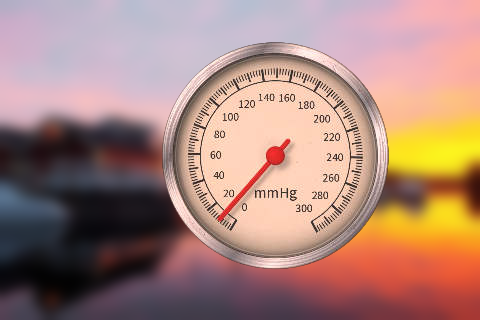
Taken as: mmHg 10
